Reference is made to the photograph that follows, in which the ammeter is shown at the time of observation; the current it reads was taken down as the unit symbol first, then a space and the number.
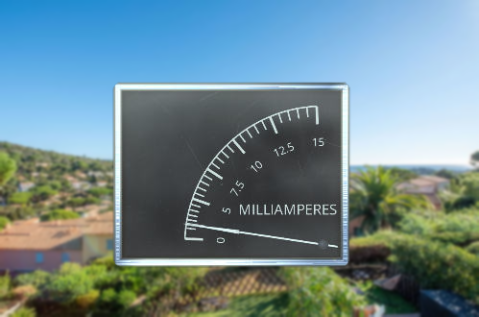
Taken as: mA 2.5
